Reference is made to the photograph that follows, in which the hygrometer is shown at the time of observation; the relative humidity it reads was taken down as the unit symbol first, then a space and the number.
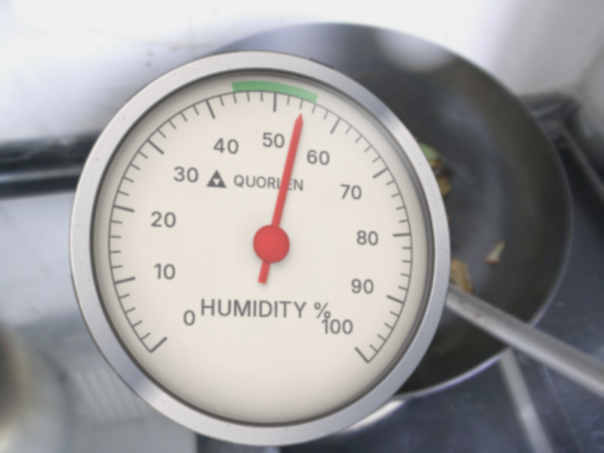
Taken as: % 54
